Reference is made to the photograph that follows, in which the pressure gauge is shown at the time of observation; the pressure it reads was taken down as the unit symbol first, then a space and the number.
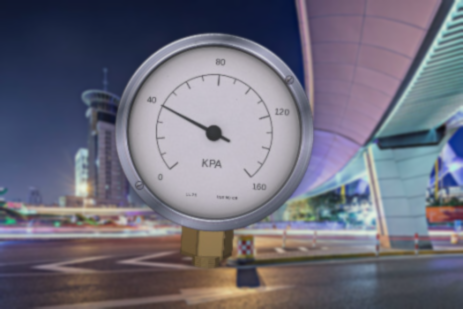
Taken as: kPa 40
